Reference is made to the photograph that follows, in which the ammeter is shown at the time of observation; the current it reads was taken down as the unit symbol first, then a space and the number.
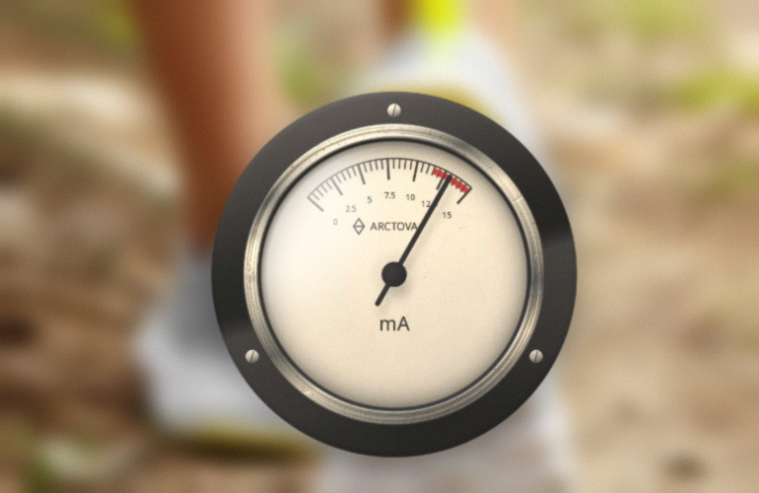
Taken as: mA 13
